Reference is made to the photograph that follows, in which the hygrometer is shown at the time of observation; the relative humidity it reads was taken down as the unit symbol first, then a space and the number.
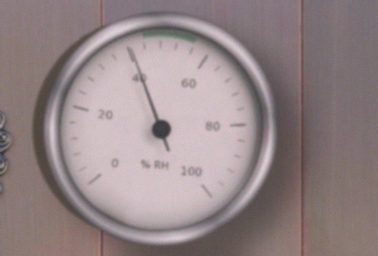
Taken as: % 40
